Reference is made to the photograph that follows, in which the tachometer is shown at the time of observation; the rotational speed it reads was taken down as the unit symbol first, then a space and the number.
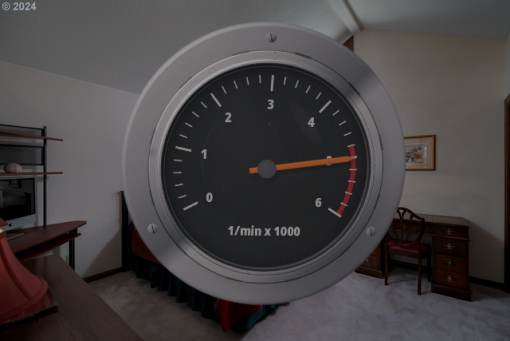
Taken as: rpm 5000
